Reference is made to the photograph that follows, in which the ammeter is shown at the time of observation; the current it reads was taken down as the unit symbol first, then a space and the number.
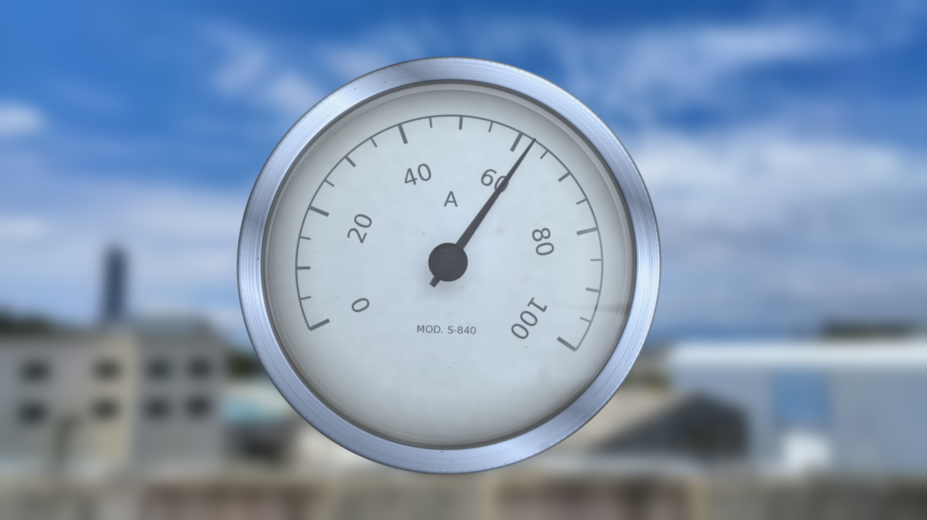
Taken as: A 62.5
